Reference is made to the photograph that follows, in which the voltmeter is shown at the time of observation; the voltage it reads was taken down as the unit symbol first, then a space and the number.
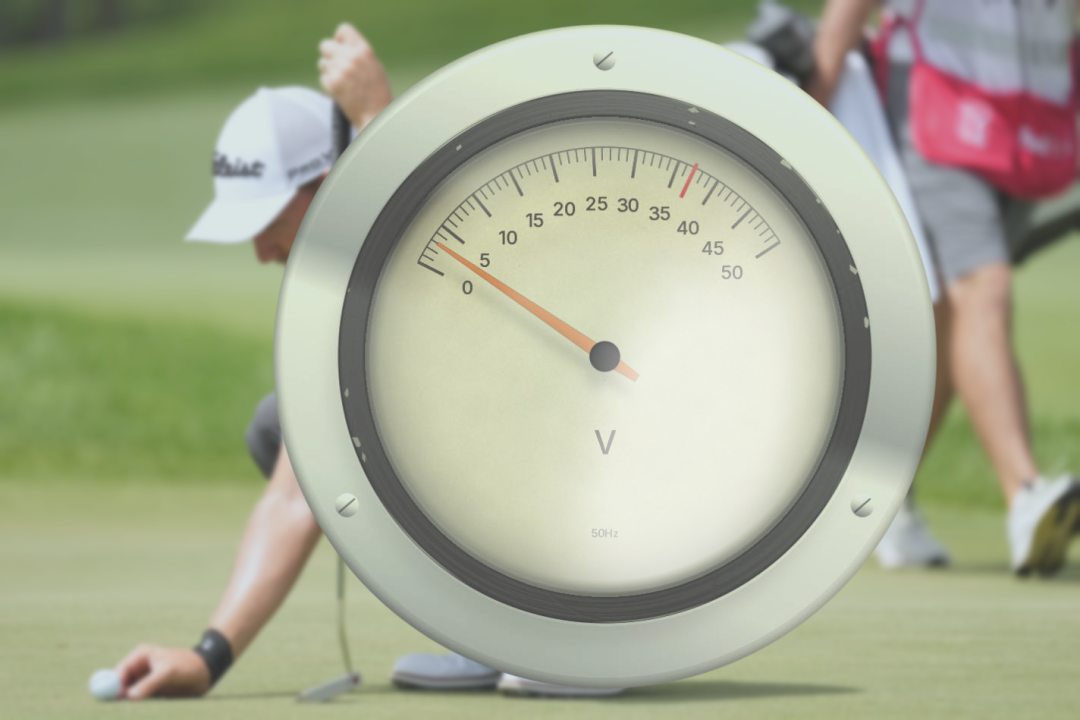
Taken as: V 3
